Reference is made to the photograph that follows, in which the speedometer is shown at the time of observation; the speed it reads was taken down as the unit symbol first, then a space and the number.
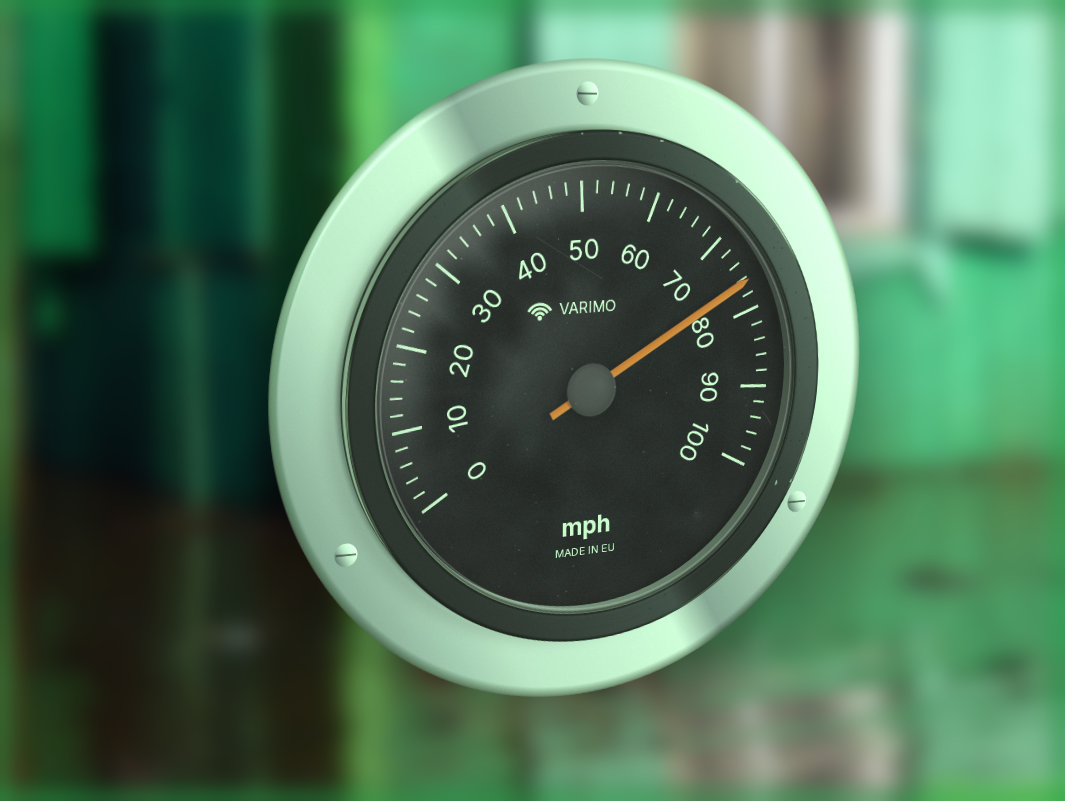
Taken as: mph 76
